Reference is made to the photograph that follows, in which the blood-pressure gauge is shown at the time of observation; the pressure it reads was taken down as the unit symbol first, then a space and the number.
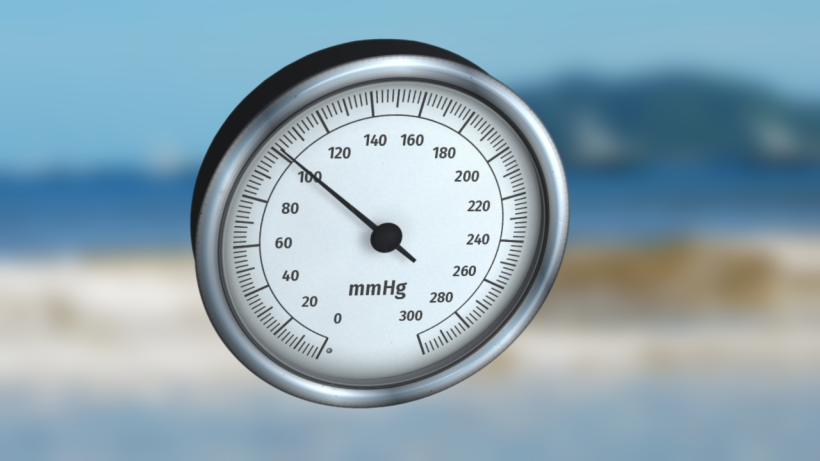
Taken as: mmHg 102
